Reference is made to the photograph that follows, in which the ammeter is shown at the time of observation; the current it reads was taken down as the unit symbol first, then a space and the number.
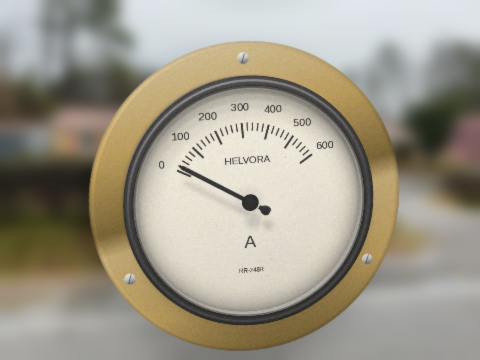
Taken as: A 20
